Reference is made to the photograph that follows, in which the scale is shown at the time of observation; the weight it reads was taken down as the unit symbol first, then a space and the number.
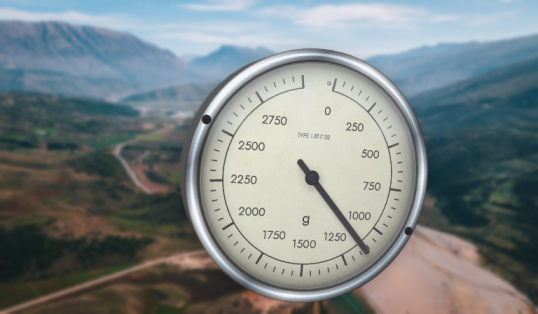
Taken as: g 1125
